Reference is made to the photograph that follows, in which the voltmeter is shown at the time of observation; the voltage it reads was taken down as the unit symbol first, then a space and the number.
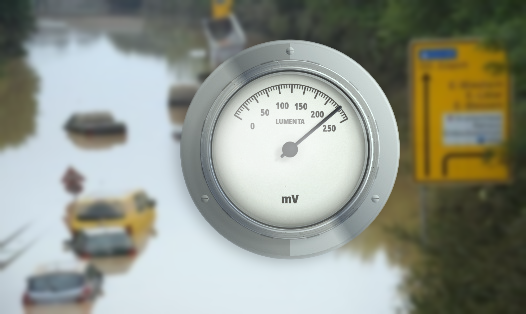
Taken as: mV 225
